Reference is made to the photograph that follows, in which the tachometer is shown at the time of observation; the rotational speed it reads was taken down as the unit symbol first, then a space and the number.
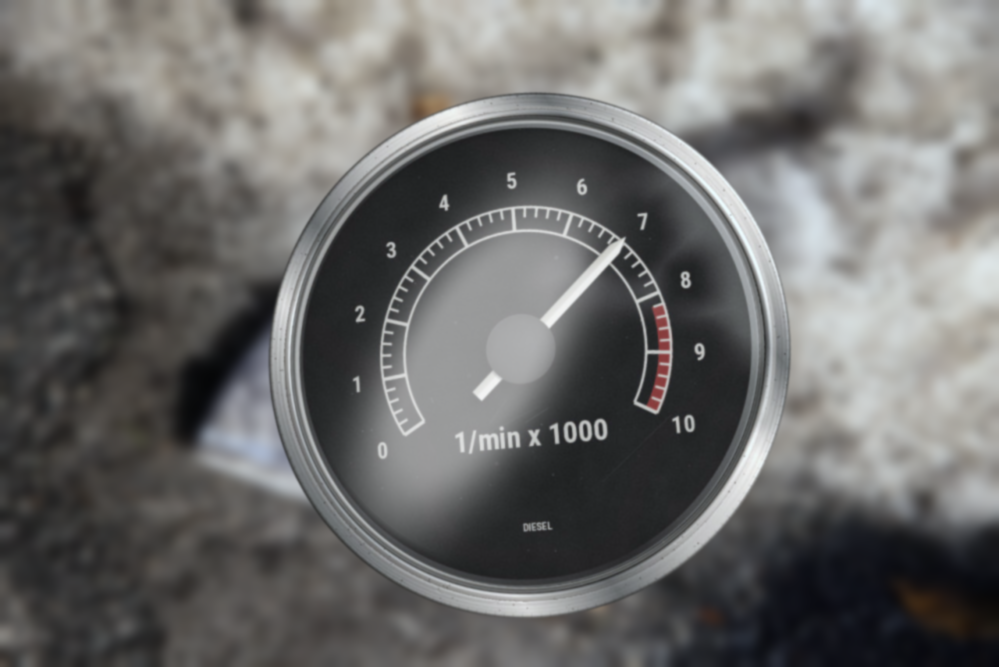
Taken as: rpm 7000
